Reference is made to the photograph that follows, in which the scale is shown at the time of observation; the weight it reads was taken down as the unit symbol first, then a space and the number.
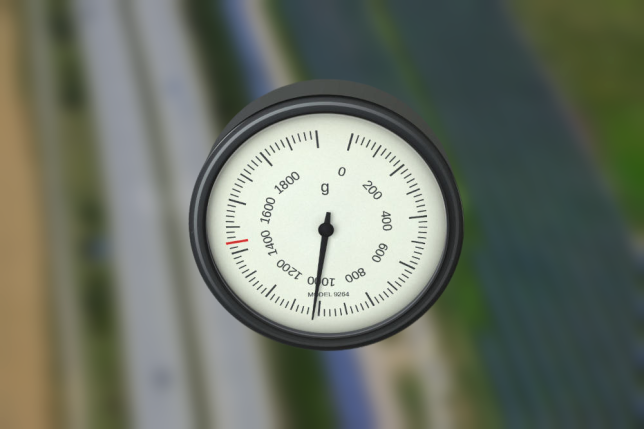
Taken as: g 1020
